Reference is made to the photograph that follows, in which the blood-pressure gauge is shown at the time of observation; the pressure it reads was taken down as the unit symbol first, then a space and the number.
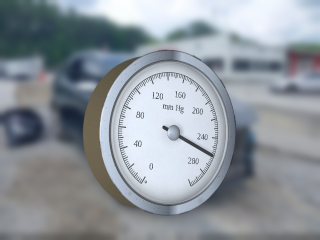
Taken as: mmHg 260
